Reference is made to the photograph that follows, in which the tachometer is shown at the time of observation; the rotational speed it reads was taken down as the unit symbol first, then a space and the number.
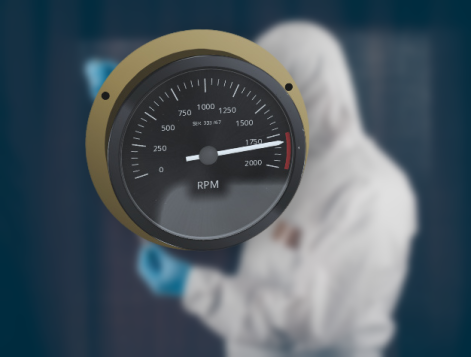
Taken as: rpm 1800
